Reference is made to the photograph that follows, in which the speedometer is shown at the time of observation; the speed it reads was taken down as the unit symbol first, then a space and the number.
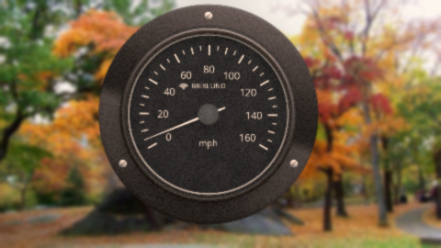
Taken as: mph 5
